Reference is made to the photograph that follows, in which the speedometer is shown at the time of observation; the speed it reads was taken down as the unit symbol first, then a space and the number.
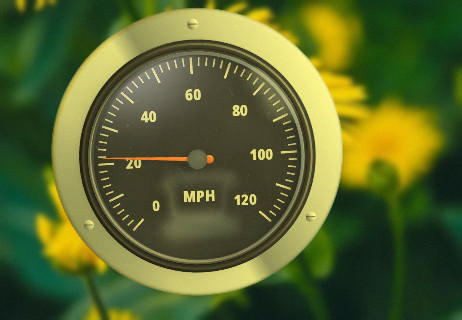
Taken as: mph 22
